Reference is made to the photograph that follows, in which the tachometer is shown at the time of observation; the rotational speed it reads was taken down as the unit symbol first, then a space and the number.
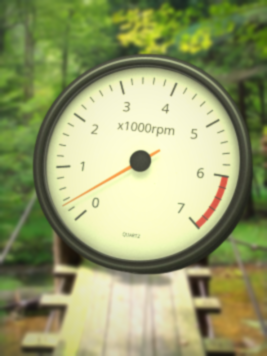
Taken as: rpm 300
